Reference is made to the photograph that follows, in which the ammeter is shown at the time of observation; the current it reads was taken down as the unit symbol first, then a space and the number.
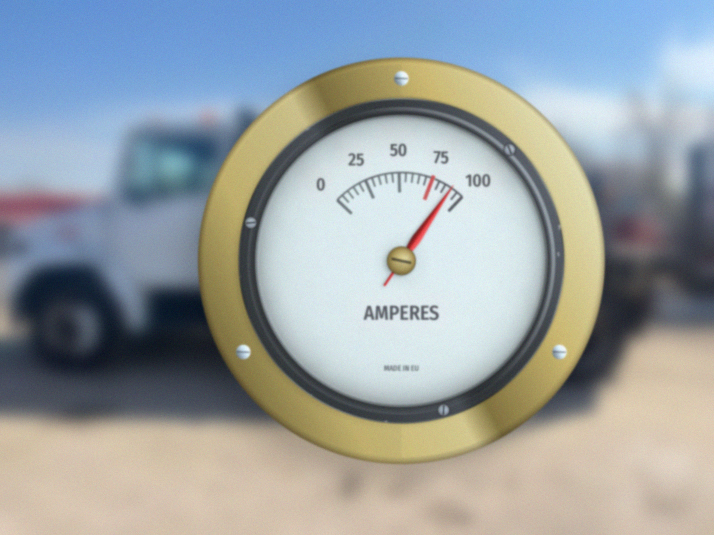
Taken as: A 90
